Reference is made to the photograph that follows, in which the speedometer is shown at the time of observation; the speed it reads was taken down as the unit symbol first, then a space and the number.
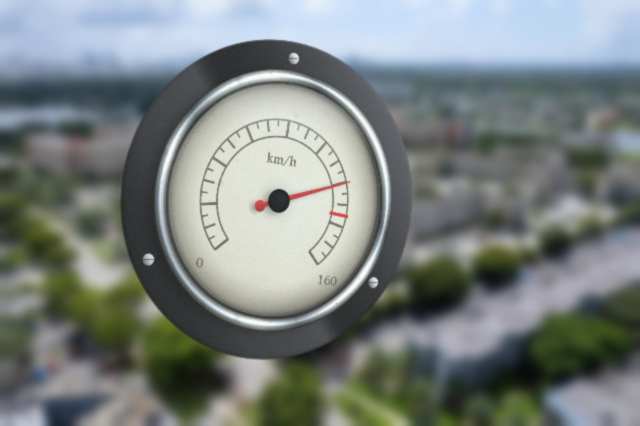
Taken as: km/h 120
